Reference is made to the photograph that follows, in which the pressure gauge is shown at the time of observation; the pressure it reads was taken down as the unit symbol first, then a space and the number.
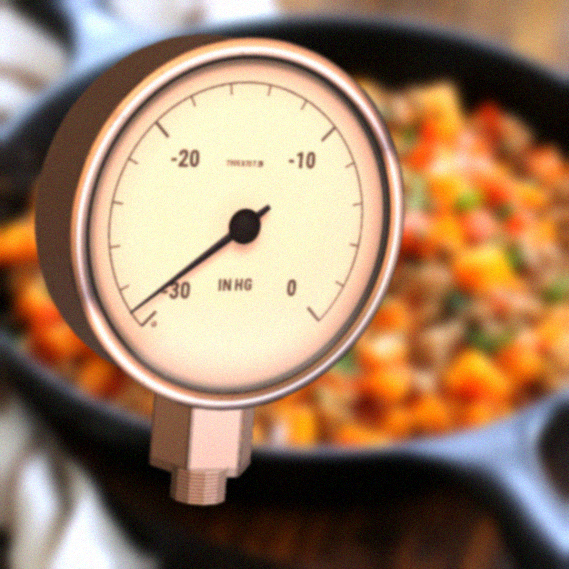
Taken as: inHg -29
